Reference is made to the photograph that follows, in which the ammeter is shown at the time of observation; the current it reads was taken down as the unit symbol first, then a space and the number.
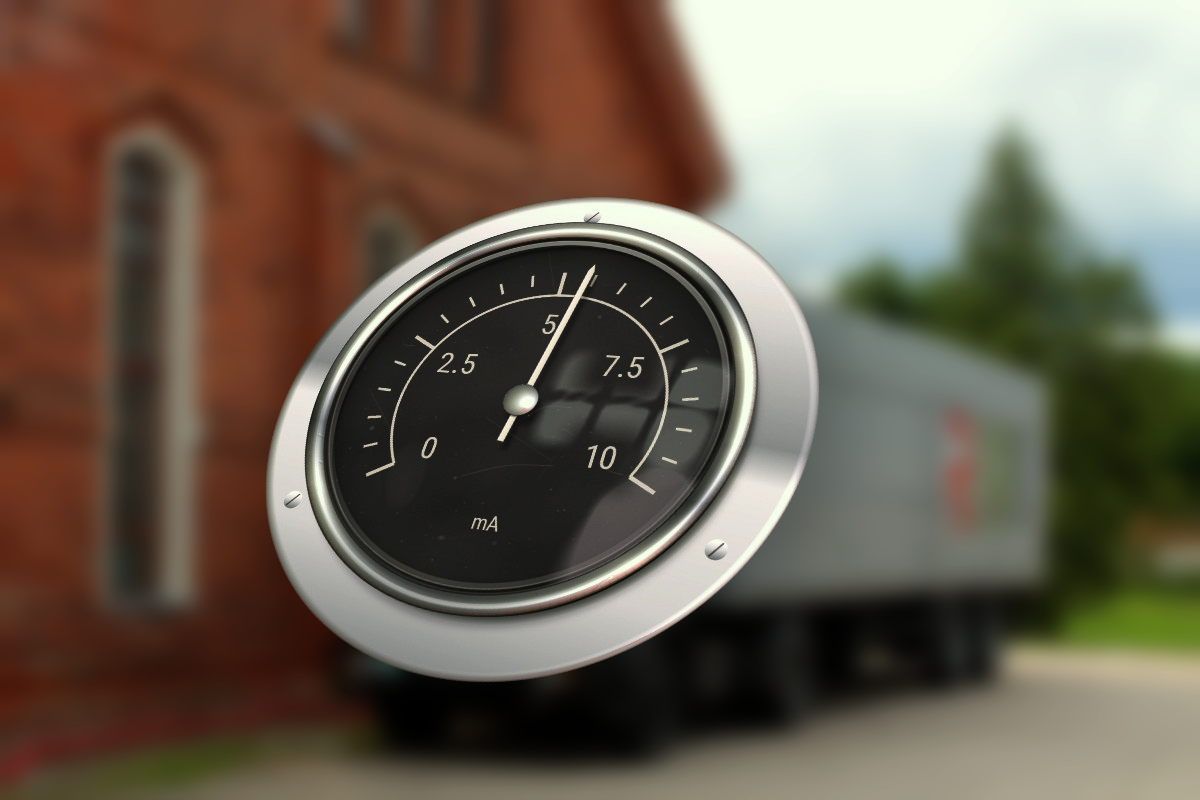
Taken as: mA 5.5
